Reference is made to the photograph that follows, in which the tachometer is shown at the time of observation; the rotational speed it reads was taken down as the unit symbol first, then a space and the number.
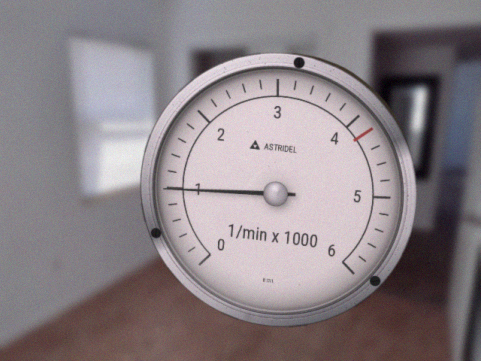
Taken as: rpm 1000
